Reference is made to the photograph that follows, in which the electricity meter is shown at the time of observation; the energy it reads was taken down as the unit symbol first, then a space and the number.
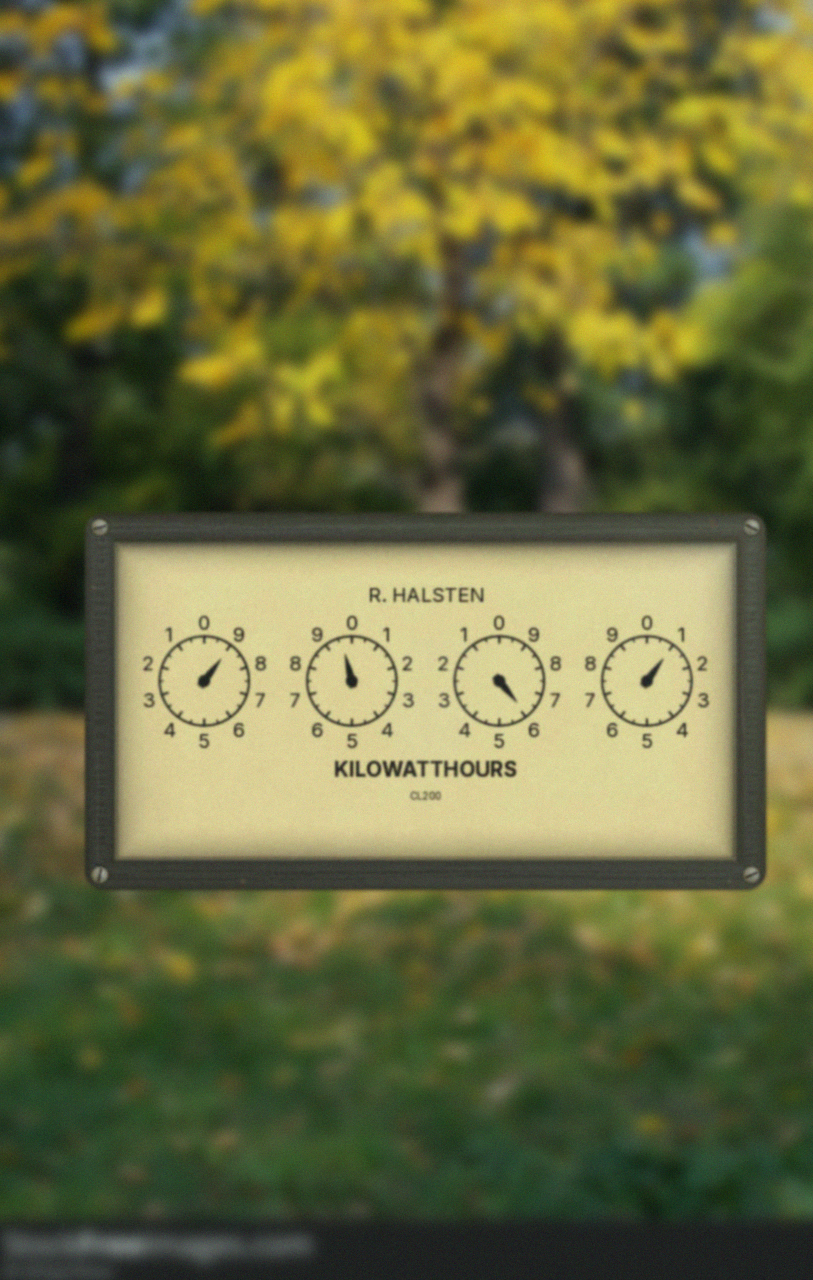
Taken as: kWh 8961
